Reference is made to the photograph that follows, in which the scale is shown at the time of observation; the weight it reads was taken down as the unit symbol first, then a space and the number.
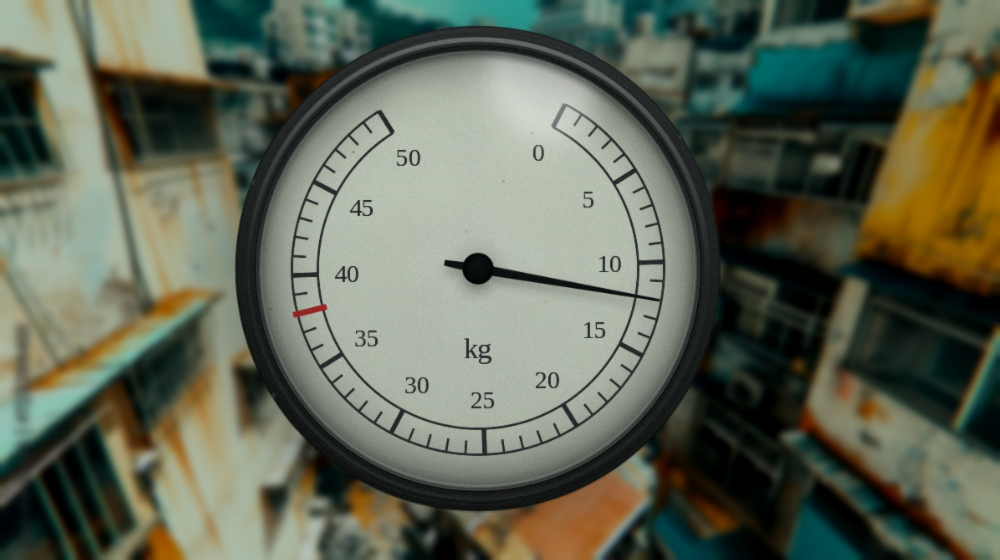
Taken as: kg 12
